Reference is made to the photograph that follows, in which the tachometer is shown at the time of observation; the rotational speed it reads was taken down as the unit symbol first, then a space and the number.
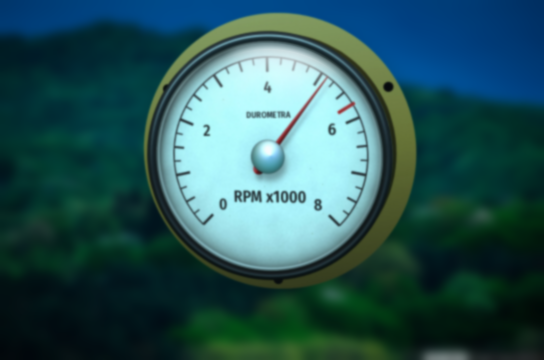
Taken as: rpm 5125
